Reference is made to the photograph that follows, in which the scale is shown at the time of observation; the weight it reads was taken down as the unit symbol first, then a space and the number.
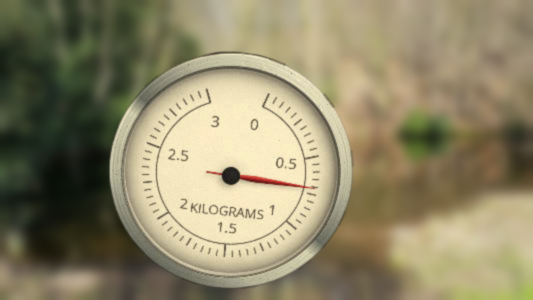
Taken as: kg 0.7
